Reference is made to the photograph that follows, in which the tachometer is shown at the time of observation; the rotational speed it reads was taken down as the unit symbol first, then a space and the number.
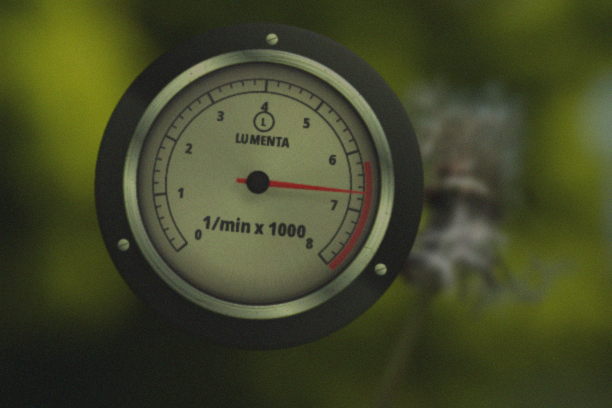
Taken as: rpm 6700
